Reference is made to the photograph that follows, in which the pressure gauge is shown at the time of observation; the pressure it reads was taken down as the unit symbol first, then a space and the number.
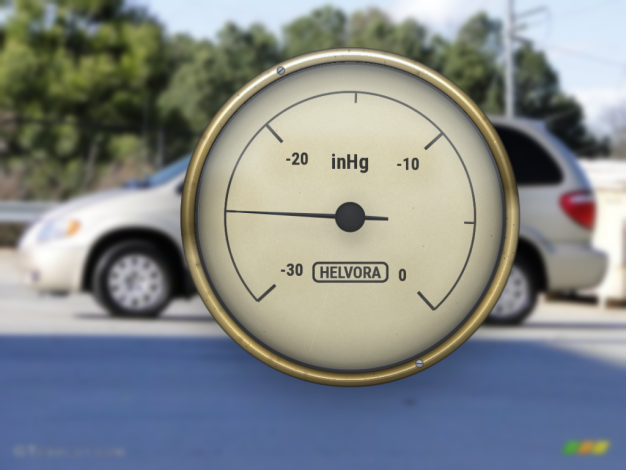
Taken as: inHg -25
